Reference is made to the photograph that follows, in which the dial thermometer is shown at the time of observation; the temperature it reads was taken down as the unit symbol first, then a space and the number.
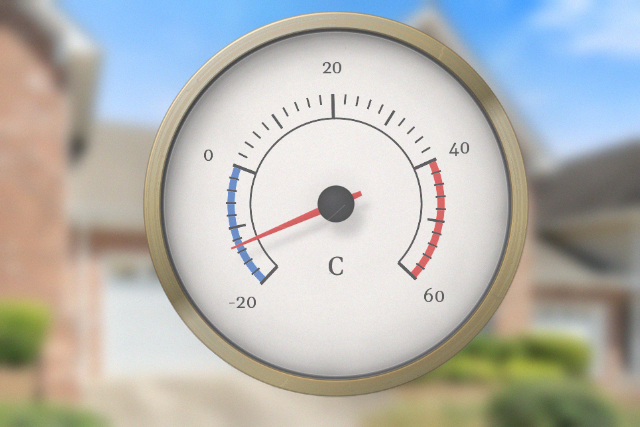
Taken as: °C -13
